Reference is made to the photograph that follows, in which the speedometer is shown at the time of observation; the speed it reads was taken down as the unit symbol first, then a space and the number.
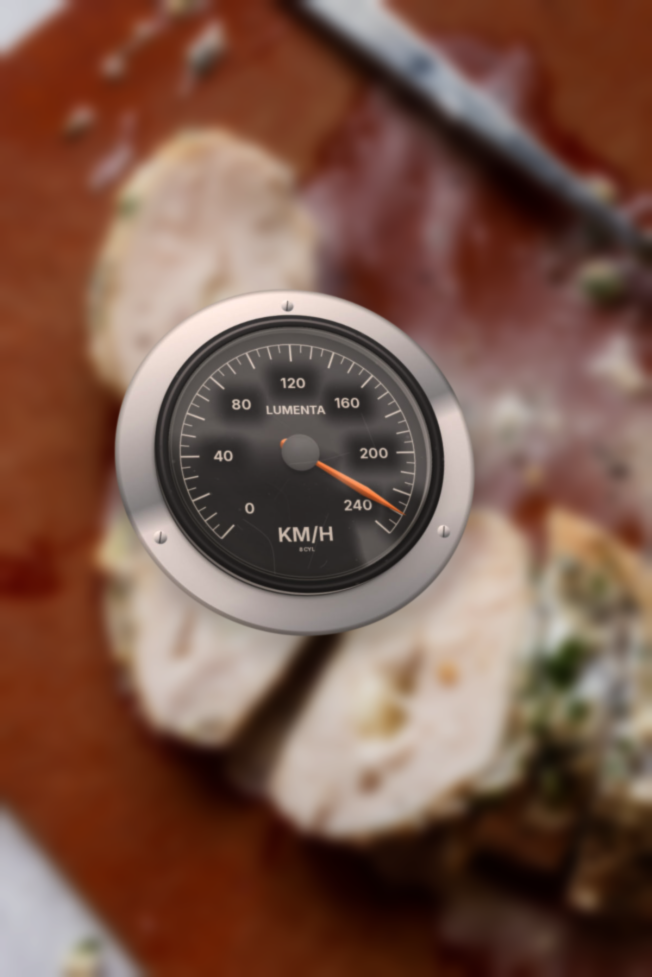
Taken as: km/h 230
